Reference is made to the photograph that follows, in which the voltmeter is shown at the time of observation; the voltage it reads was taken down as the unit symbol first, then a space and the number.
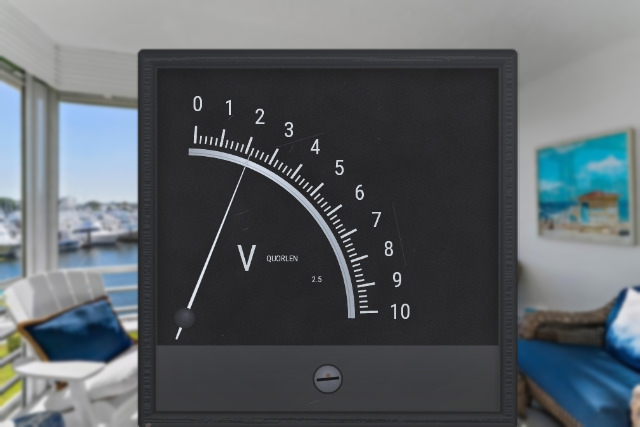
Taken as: V 2.2
